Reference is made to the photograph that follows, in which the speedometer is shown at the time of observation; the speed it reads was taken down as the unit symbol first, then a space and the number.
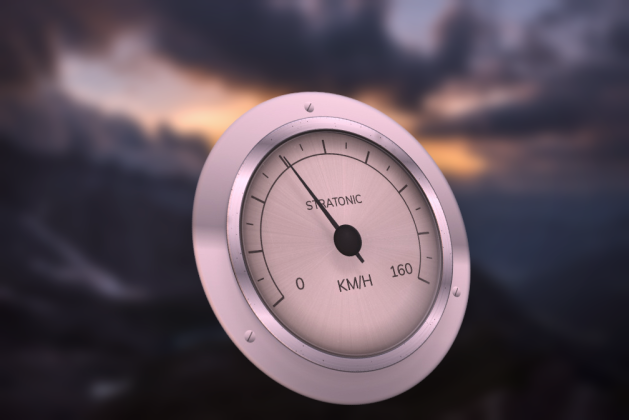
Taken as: km/h 60
